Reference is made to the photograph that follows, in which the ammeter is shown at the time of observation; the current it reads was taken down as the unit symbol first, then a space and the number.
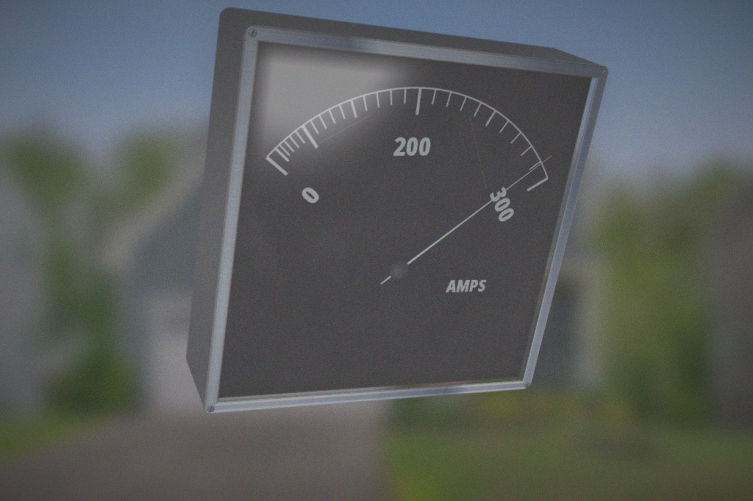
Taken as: A 290
